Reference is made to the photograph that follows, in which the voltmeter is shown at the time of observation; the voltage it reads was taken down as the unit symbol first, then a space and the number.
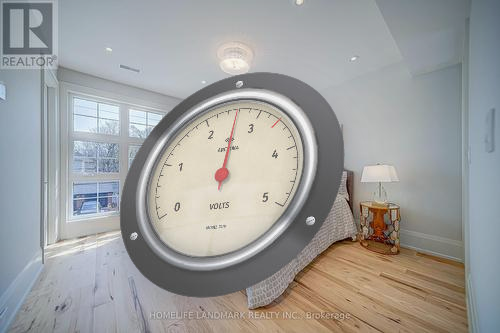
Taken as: V 2.6
